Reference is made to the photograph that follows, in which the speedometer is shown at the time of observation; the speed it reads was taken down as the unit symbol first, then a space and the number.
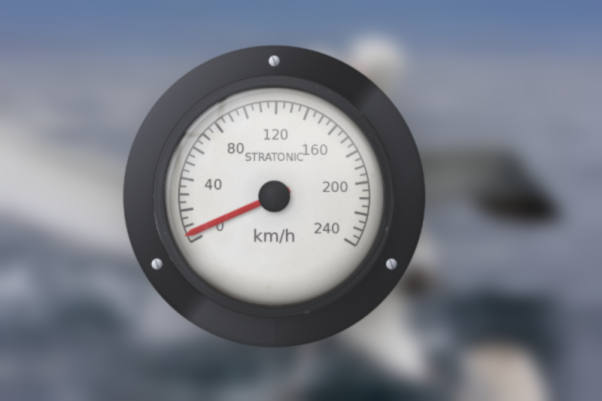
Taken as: km/h 5
